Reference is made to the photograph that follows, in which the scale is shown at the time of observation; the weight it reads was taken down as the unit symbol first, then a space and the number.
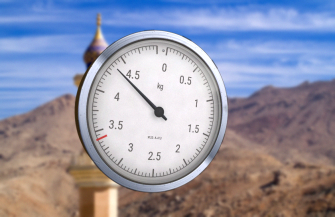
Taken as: kg 4.35
